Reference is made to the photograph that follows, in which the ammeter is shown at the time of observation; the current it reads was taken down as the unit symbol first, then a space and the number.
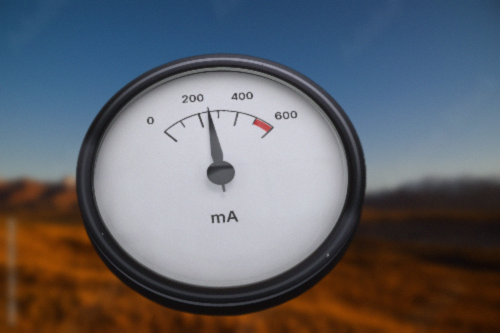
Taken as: mA 250
